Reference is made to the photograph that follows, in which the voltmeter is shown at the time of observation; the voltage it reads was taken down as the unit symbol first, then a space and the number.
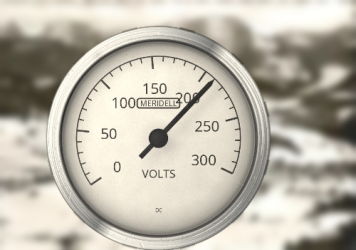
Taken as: V 210
